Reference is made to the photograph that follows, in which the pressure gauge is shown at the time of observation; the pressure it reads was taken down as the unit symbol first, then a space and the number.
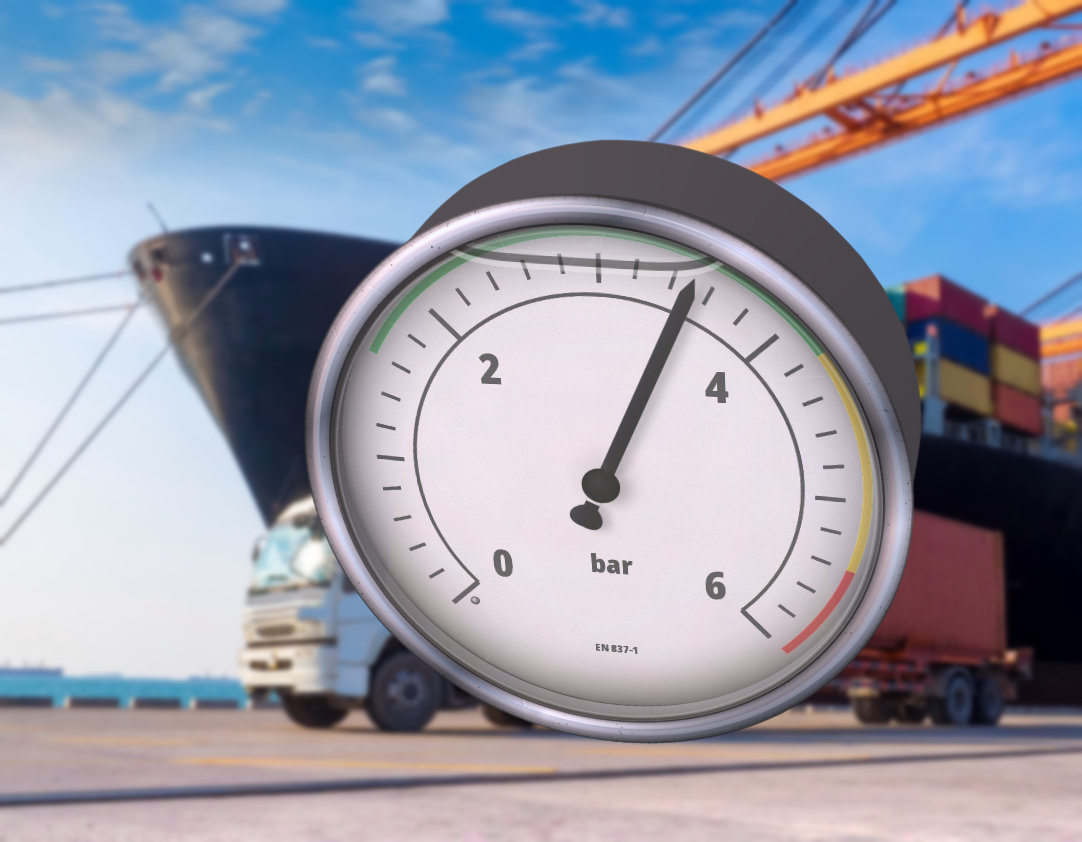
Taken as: bar 3.5
